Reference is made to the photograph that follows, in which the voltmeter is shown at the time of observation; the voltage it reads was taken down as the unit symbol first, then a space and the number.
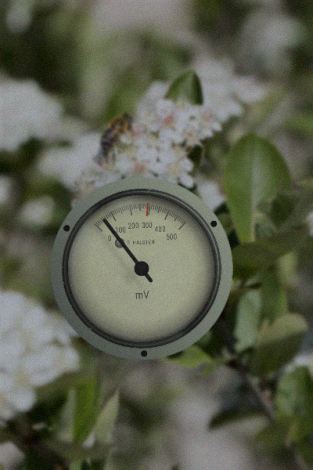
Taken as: mV 50
